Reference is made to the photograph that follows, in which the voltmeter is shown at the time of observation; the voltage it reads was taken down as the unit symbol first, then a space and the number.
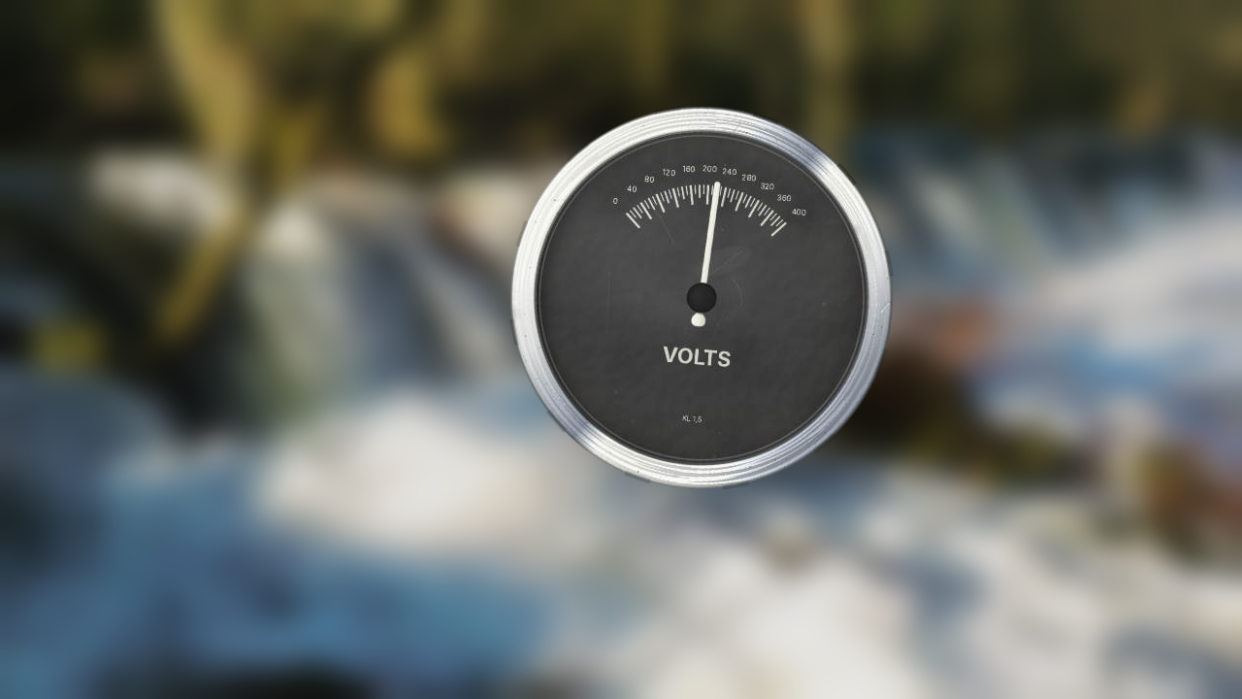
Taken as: V 220
